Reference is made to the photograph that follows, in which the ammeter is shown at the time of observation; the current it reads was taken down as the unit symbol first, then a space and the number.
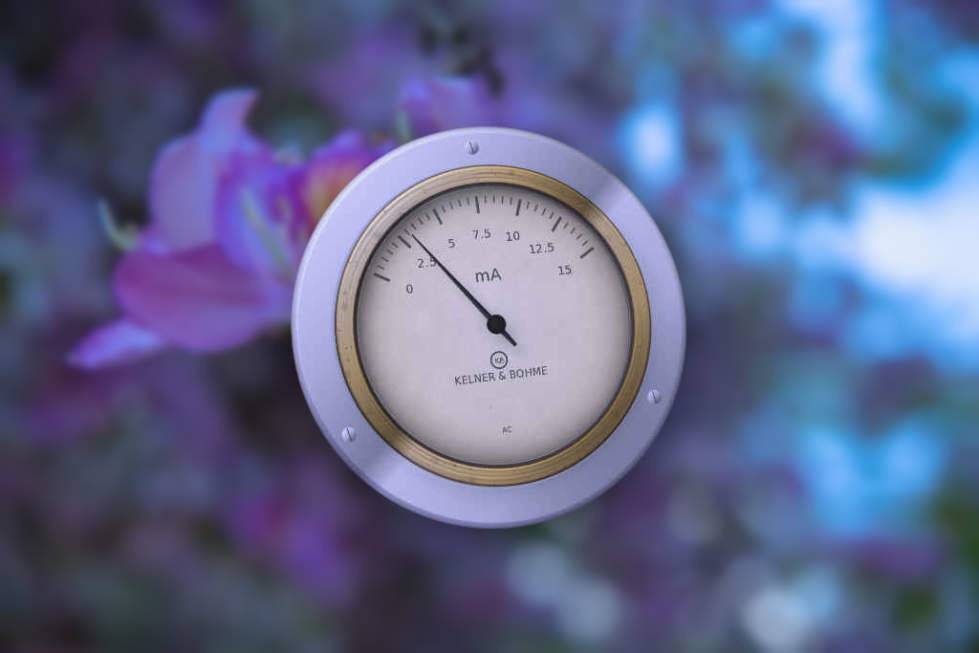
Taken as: mA 3
